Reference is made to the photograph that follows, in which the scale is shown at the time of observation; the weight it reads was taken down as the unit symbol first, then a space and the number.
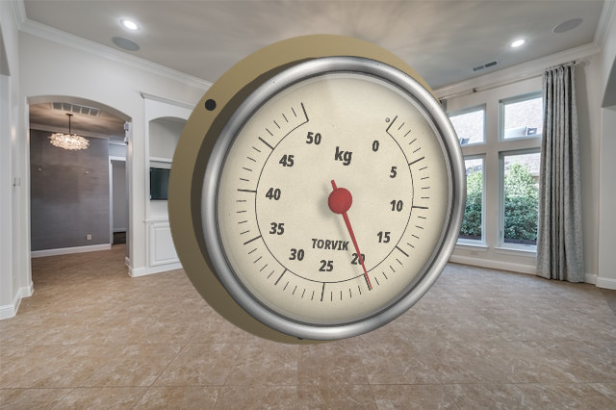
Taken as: kg 20
